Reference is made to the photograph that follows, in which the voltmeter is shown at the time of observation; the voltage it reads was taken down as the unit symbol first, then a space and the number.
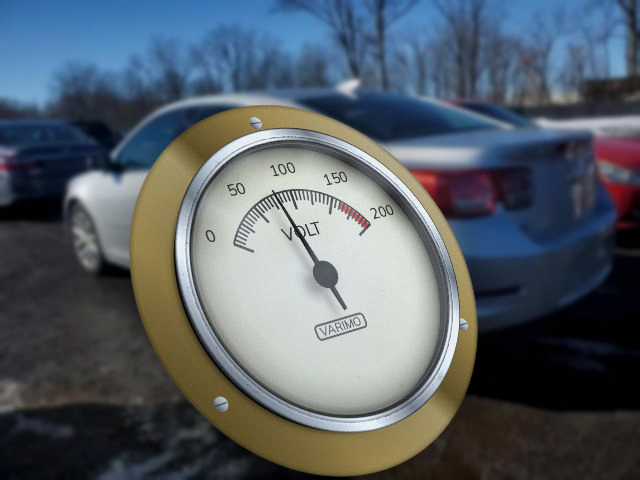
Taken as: V 75
